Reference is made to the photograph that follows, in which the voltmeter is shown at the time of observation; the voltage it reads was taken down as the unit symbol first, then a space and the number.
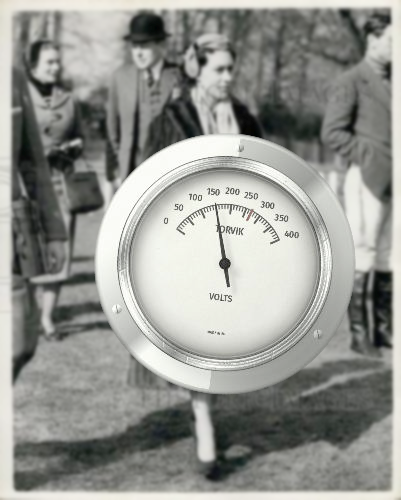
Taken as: V 150
